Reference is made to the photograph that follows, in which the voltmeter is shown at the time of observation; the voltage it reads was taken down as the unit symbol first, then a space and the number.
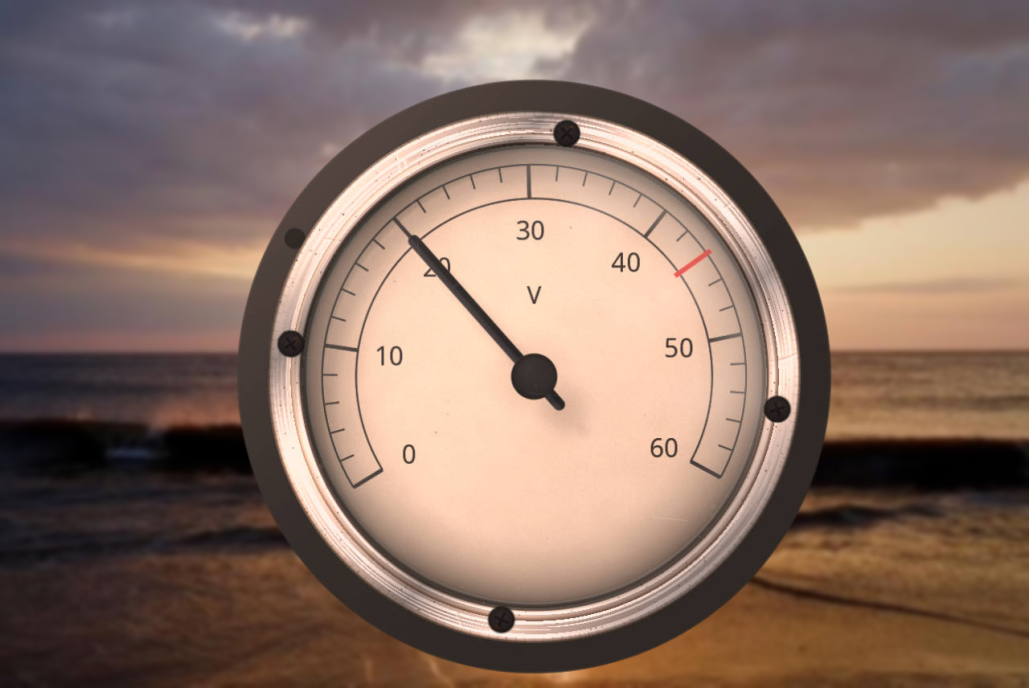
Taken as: V 20
